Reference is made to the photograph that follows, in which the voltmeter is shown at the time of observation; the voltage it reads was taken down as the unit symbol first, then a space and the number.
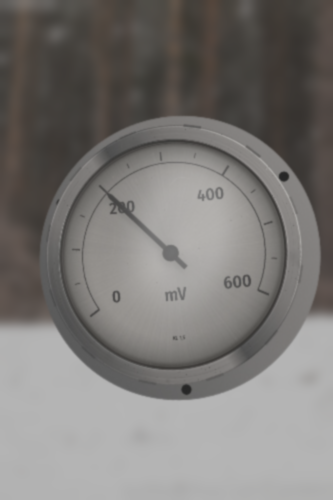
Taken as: mV 200
